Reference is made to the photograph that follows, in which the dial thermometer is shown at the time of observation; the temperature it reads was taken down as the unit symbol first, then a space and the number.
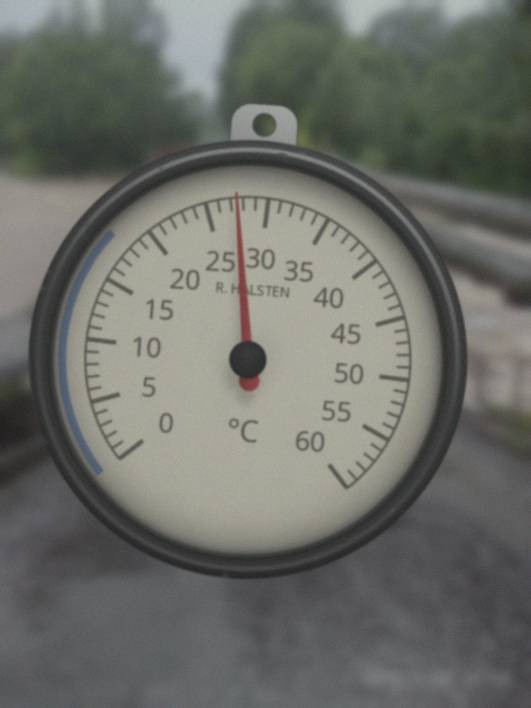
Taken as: °C 27.5
